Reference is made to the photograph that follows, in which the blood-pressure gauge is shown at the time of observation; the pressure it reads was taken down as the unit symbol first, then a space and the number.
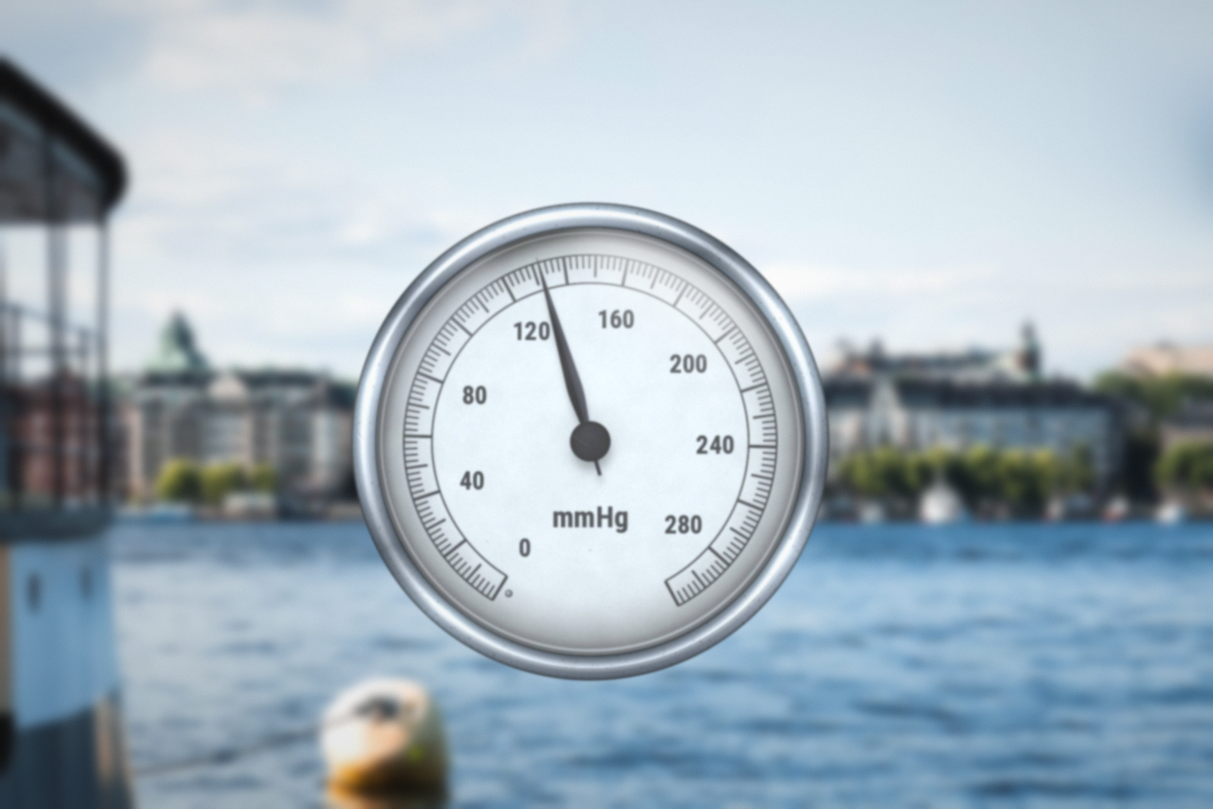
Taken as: mmHg 132
